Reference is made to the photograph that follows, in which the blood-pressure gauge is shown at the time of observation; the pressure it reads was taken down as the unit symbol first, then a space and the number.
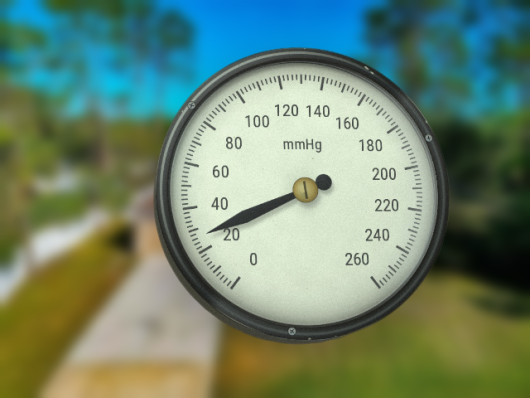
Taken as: mmHg 26
